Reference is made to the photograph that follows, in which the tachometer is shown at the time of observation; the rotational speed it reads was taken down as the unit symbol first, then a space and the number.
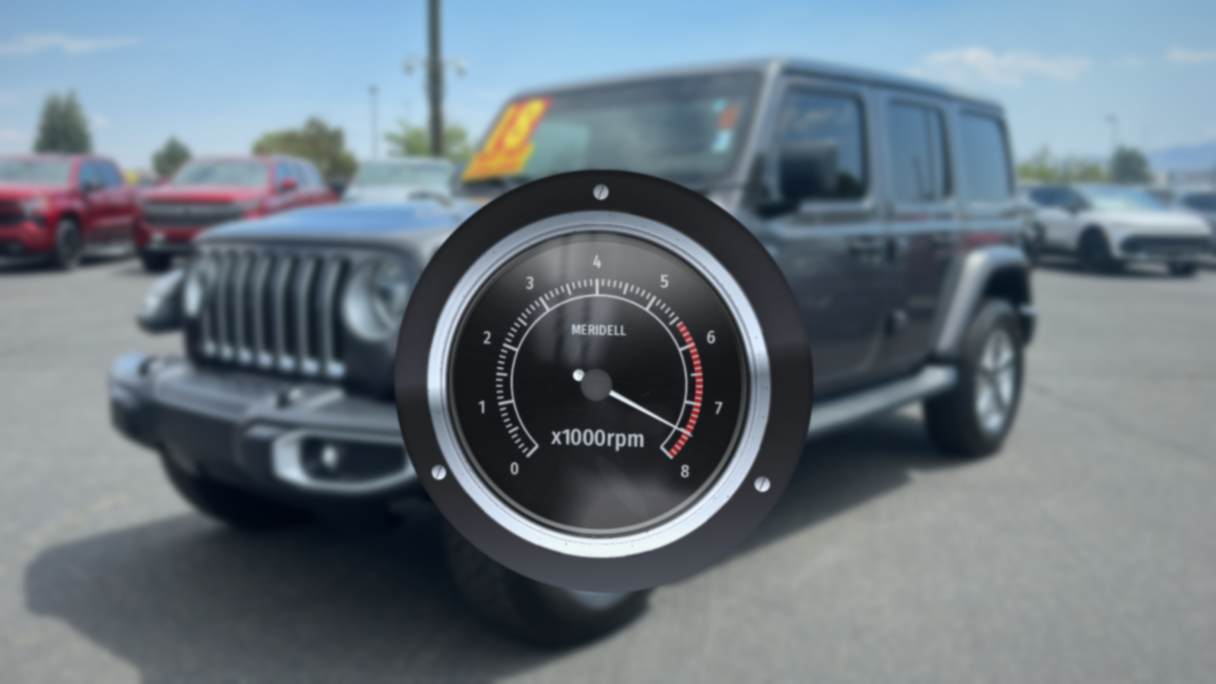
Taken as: rpm 7500
